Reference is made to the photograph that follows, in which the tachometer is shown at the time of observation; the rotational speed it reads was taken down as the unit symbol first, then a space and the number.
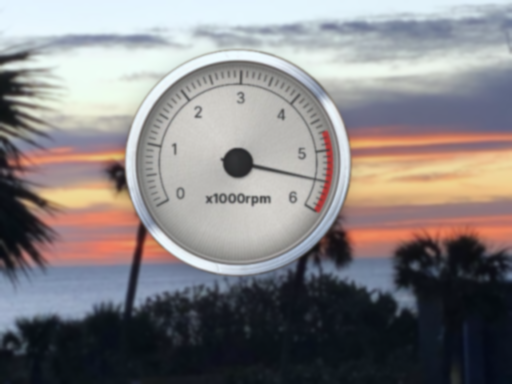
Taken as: rpm 5500
